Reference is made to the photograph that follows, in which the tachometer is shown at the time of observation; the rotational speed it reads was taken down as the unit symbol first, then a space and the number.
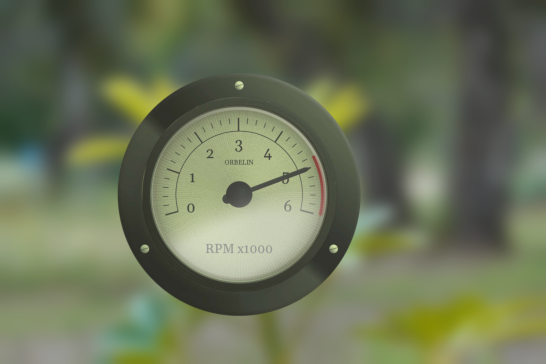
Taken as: rpm 5000
